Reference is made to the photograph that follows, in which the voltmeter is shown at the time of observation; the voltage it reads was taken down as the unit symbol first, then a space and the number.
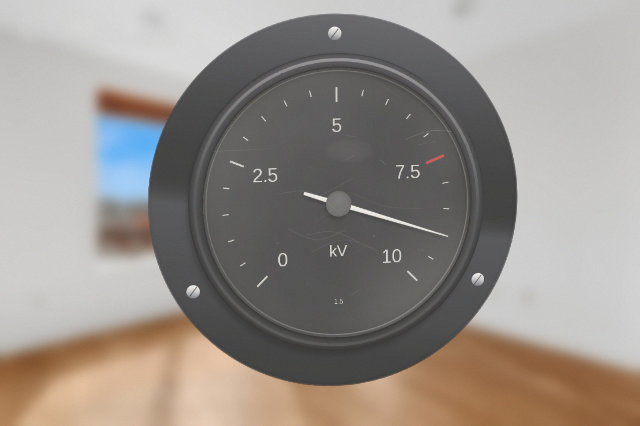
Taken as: kV 9
